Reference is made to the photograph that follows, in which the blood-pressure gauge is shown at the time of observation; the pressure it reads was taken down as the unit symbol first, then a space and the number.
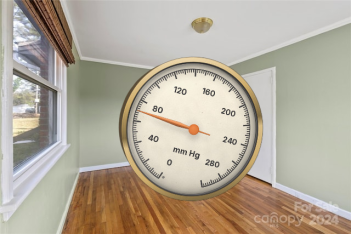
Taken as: mmHg 70
